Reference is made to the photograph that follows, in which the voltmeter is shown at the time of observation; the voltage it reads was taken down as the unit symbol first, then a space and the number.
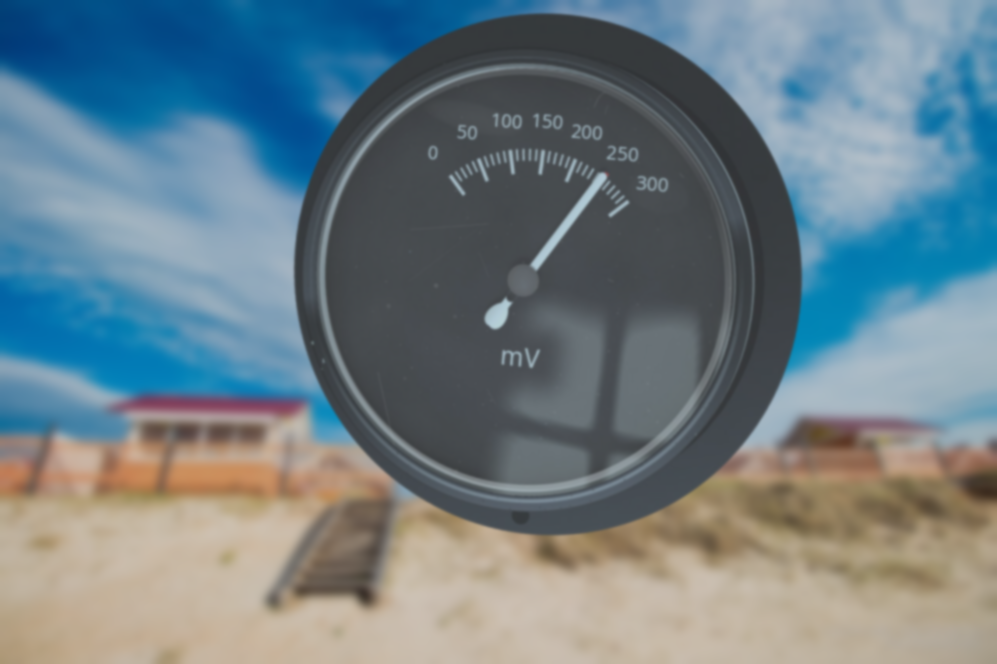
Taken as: mV 250
